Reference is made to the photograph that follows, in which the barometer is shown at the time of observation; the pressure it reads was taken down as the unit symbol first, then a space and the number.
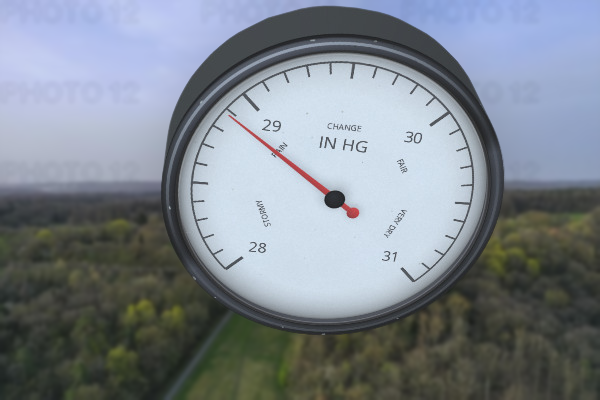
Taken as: inHg 28.9
